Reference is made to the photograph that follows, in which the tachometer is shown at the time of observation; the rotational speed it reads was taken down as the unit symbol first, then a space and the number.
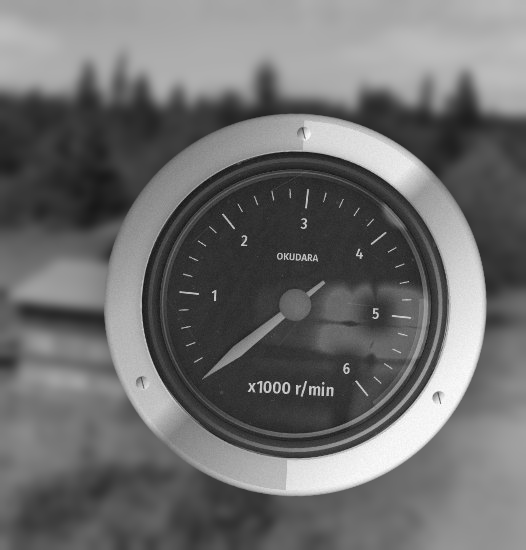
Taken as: rpm 0
